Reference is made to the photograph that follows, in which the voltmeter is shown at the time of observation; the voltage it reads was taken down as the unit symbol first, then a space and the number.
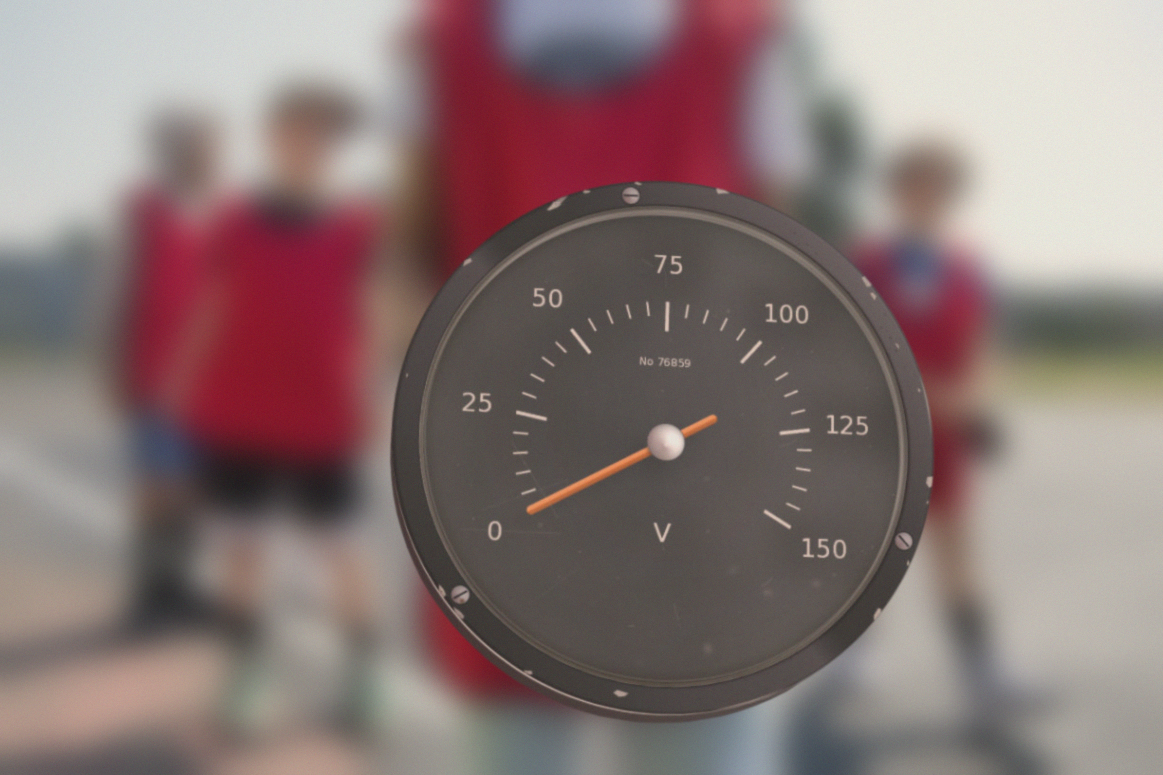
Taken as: V 0
